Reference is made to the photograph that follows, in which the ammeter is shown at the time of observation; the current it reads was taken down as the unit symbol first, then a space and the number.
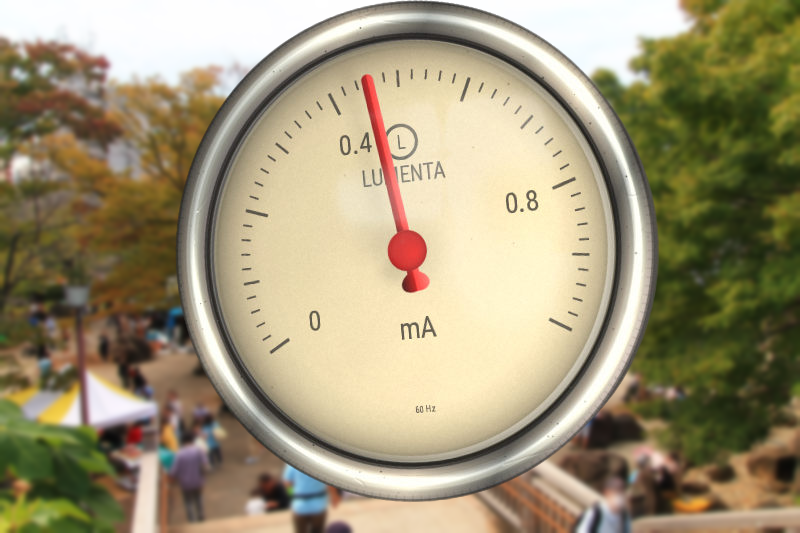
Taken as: mA 0.46
